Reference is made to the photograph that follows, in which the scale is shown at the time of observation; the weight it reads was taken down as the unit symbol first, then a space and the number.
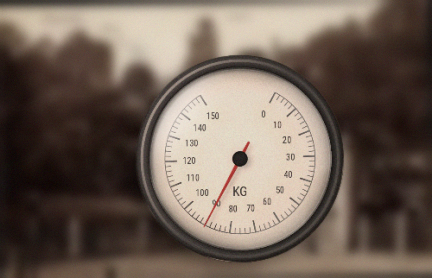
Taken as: kg 90
